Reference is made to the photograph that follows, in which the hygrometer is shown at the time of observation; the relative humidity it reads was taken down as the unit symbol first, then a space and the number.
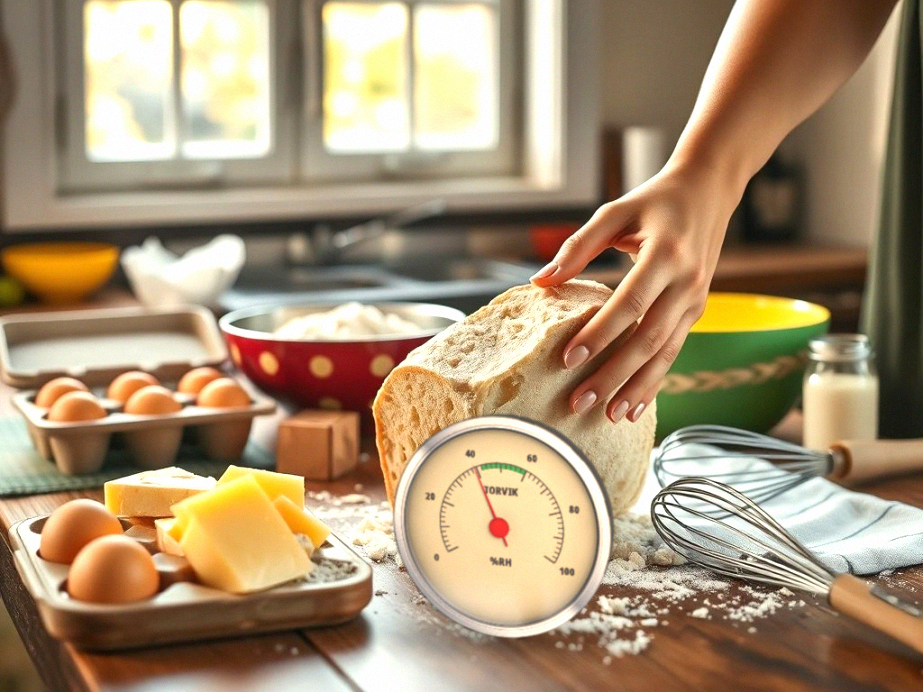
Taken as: % 40
